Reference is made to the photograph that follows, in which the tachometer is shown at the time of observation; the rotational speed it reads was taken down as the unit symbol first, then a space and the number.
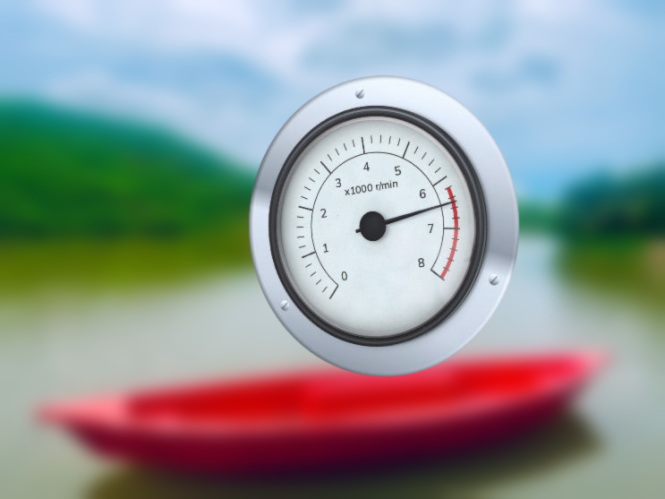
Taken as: rpm 6500
